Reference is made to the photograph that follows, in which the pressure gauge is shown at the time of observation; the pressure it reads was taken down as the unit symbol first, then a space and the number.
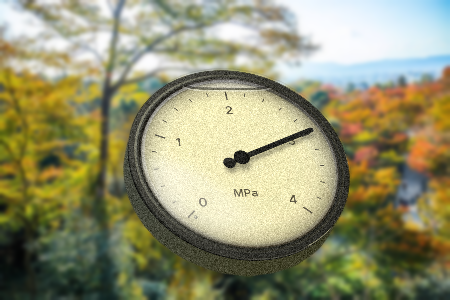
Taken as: MPa 3
